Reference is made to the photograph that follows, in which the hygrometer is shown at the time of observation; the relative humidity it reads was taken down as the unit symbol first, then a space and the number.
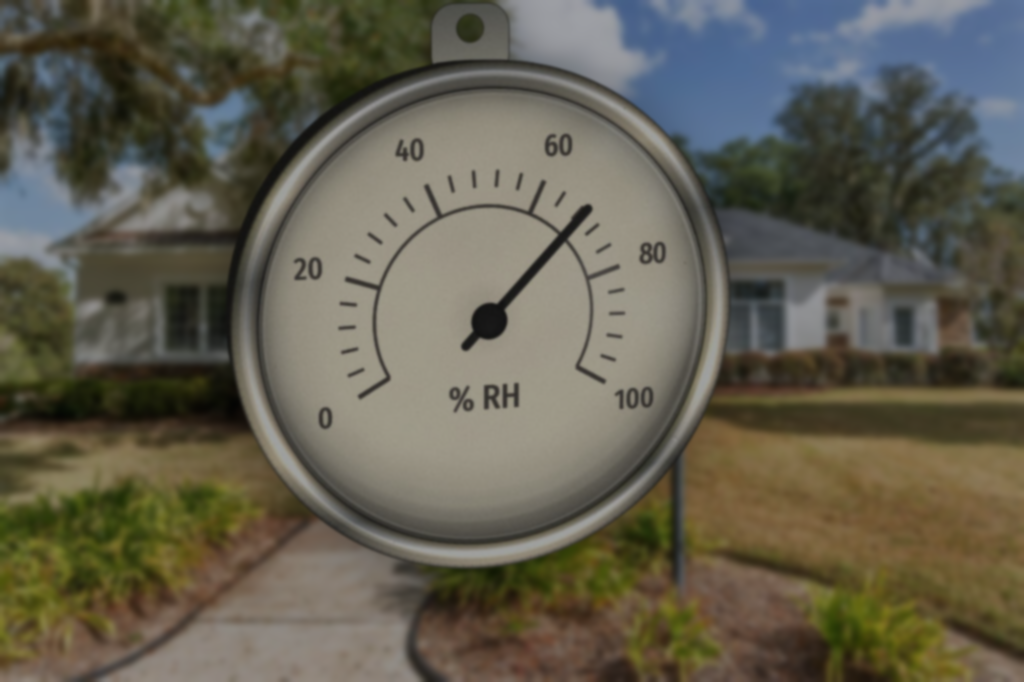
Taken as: % 68
